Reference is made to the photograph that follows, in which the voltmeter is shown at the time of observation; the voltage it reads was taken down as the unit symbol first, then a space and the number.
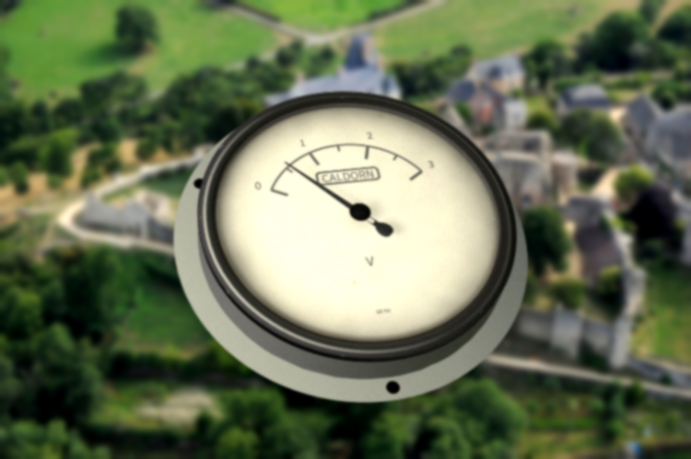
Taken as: V 0.5
